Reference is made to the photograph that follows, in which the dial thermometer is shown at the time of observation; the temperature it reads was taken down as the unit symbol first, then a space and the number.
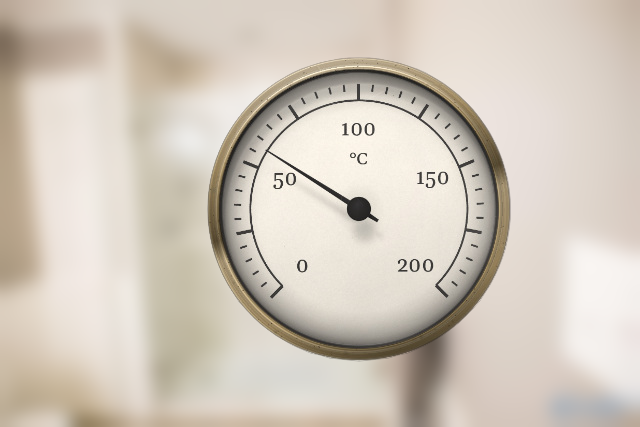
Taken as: °C 57.5
